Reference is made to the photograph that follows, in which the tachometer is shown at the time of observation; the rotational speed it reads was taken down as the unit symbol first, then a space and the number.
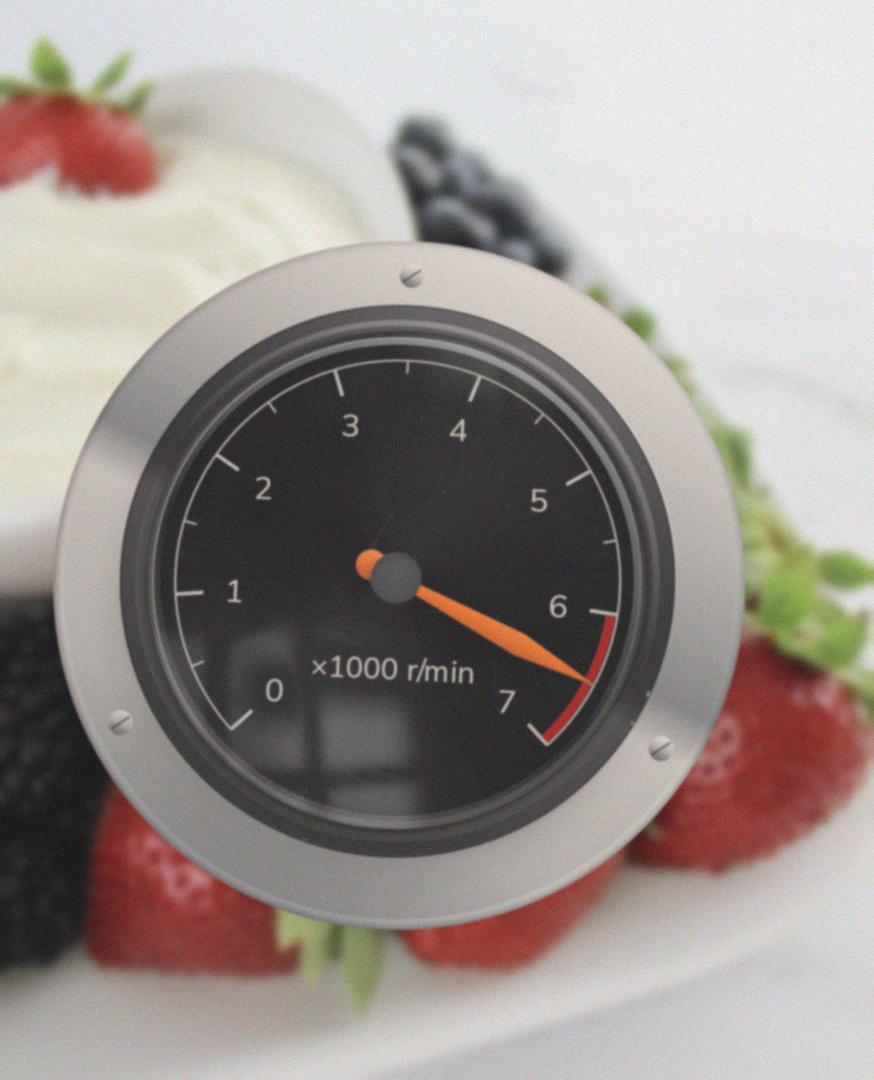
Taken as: rpm 6500
